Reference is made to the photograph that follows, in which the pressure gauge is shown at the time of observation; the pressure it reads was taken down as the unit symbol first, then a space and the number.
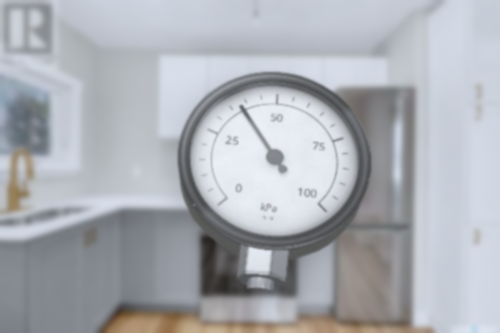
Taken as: kPa 37.5
